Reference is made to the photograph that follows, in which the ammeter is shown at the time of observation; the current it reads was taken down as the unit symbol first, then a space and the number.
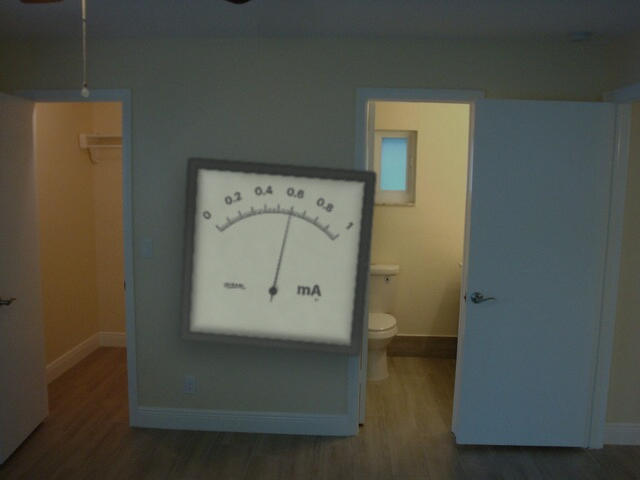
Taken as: mA 0.6
